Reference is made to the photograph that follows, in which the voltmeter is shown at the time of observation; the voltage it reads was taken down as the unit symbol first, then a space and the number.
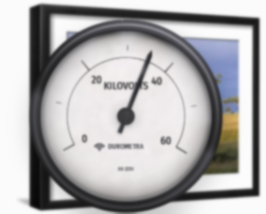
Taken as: kV 35
